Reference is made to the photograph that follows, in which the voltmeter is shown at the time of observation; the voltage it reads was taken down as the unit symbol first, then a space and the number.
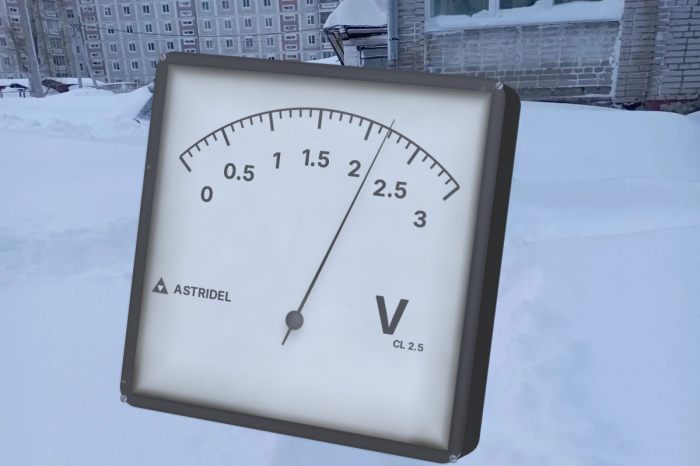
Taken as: V 2.2
